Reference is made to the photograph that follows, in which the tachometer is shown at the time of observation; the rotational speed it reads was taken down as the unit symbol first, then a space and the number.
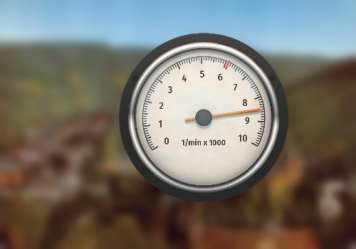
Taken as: rpm 8500
